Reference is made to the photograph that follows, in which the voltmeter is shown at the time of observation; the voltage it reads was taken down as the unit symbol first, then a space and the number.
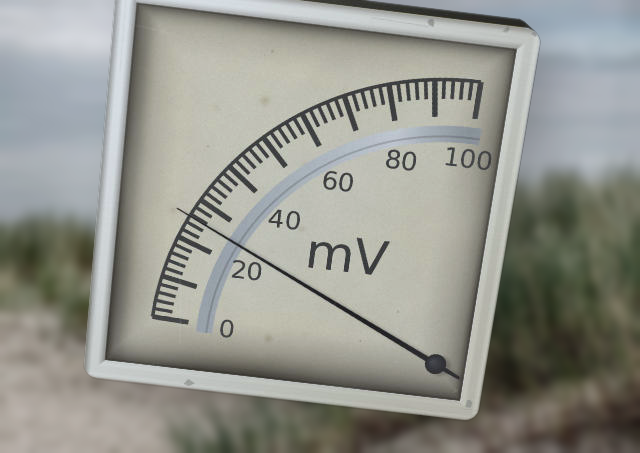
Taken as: mV 26
